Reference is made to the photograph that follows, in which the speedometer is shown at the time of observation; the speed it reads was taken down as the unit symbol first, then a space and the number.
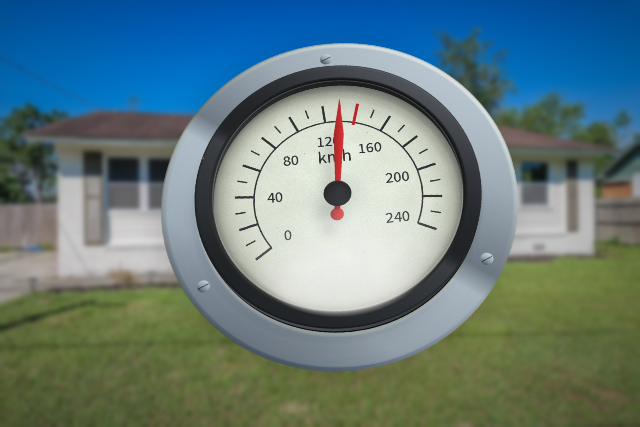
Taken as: km/h 130
